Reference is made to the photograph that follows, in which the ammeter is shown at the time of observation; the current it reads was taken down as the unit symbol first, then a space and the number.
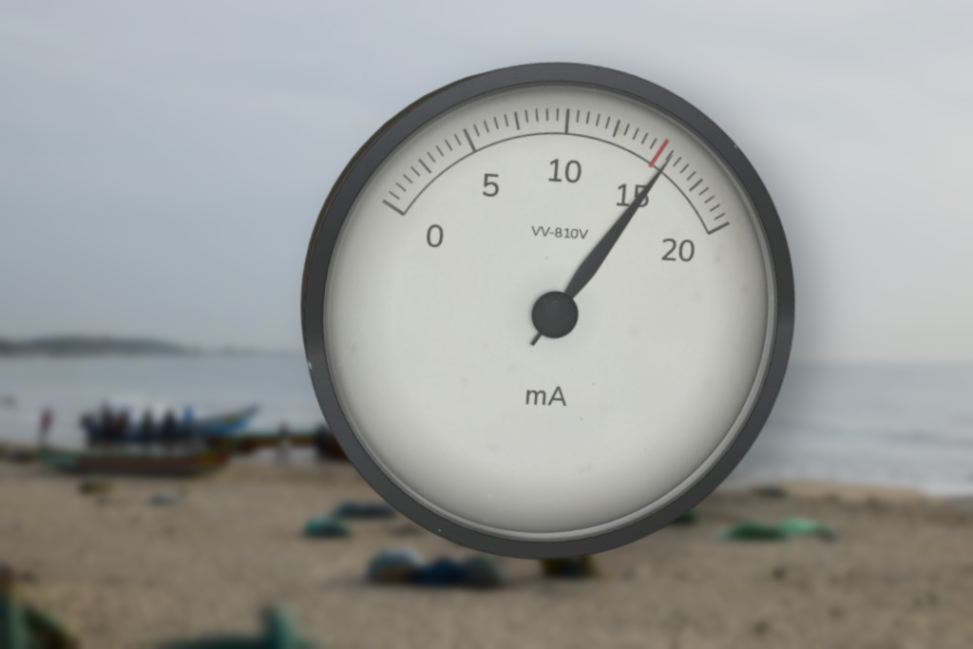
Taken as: mA 15.5
